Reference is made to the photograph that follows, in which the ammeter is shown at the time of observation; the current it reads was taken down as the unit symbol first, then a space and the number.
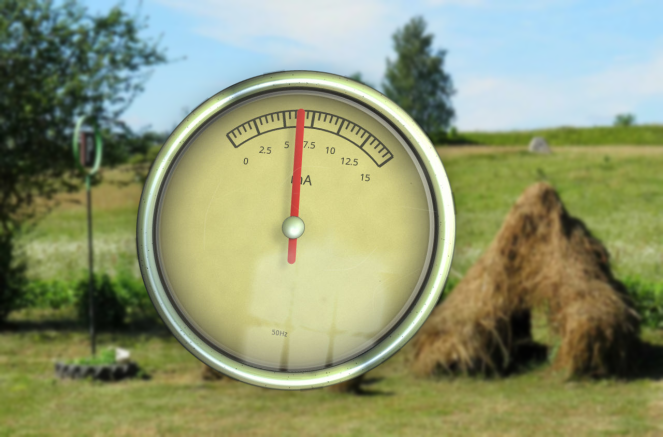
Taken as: mA 6.5
